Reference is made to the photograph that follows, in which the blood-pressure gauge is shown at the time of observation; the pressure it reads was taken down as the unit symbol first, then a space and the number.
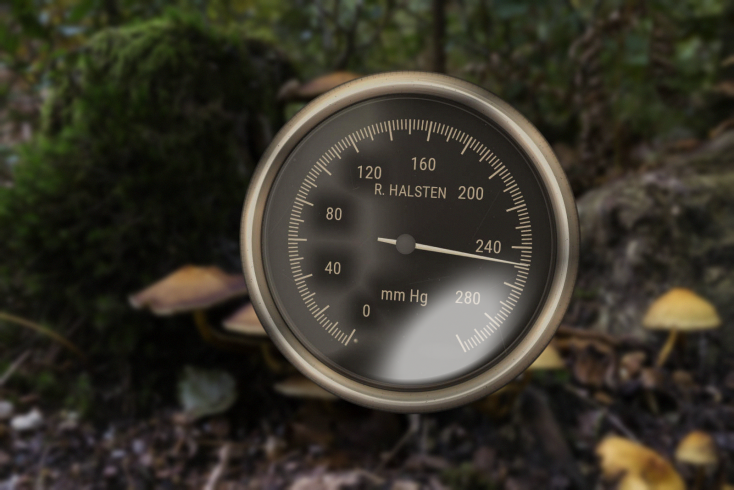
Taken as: mmHg 248
